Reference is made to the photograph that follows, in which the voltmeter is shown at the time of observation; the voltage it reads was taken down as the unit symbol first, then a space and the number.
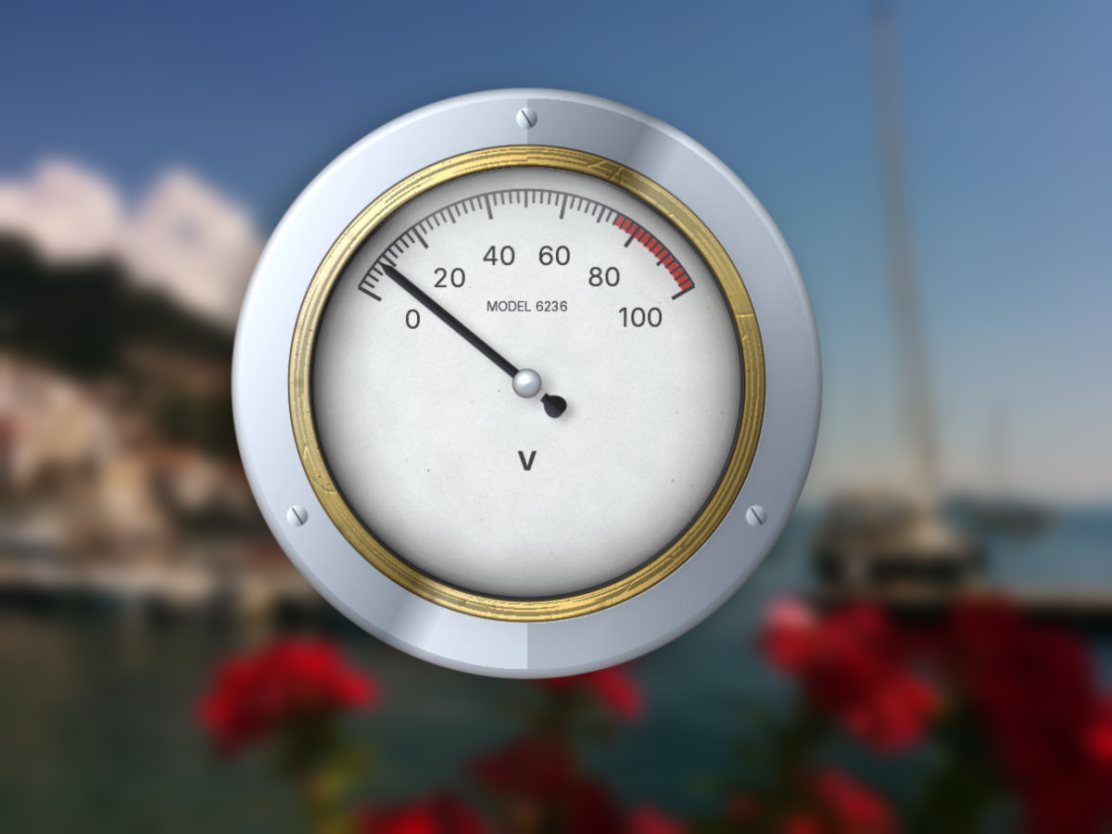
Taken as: V 8
